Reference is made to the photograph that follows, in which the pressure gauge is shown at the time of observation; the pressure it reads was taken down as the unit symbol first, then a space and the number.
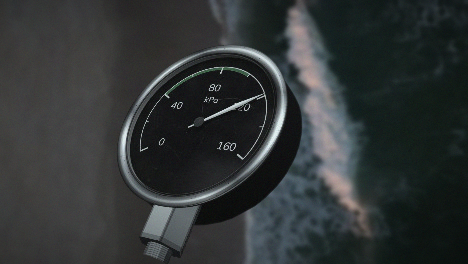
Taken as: kPa 120
